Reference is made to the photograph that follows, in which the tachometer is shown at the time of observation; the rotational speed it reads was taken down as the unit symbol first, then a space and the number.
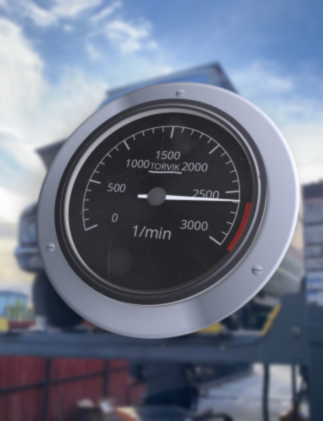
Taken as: rpm 2600
